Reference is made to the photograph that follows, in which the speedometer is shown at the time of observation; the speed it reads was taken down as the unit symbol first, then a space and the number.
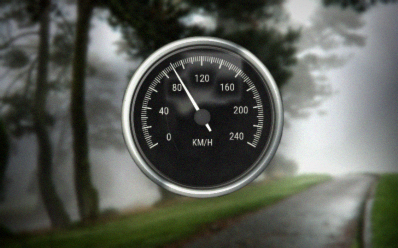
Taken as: km/h 90
